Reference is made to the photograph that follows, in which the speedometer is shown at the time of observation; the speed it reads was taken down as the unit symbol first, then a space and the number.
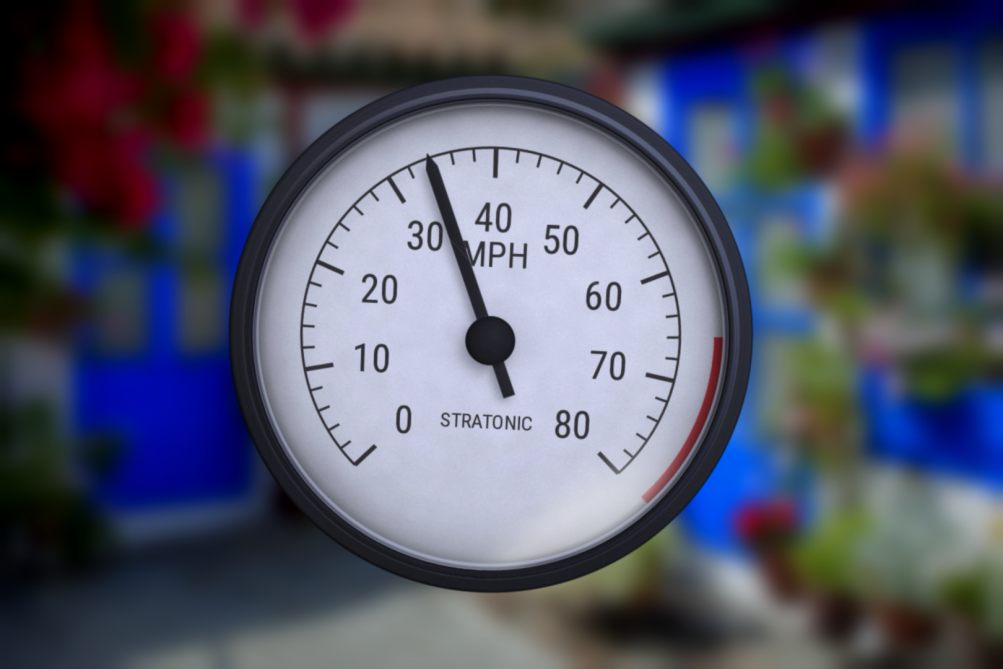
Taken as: mph 34
